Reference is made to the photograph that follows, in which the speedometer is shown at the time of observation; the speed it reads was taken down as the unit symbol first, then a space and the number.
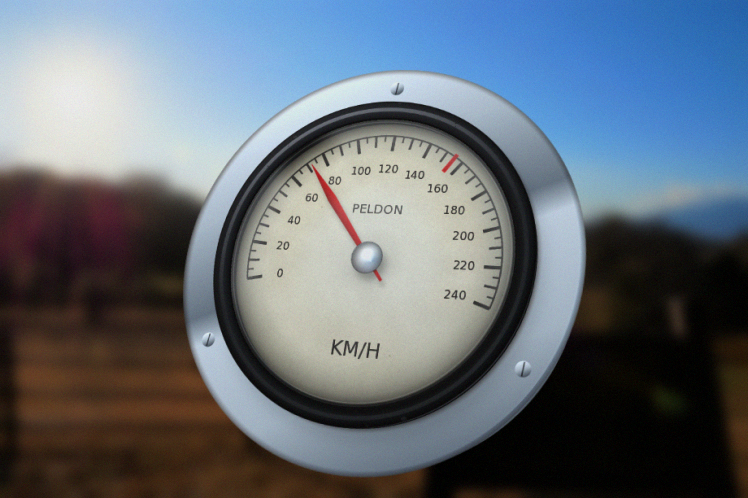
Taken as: km/h 72.5
